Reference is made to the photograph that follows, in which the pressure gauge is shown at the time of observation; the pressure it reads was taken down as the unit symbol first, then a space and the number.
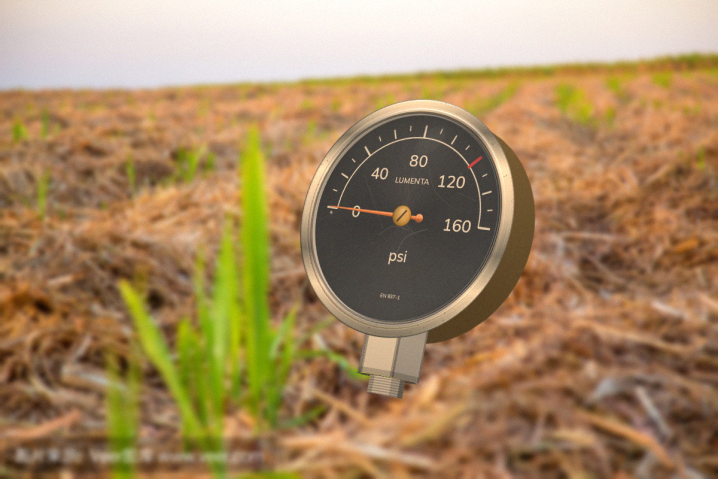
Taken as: psi 0
